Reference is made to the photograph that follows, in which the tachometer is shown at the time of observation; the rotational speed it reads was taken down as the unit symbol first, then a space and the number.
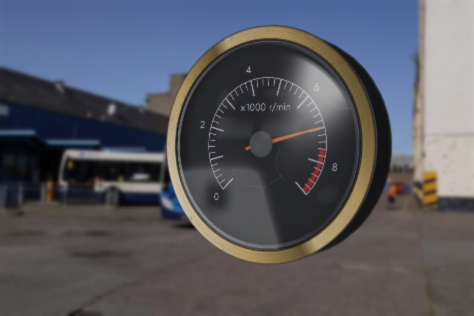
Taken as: rpm 7000
